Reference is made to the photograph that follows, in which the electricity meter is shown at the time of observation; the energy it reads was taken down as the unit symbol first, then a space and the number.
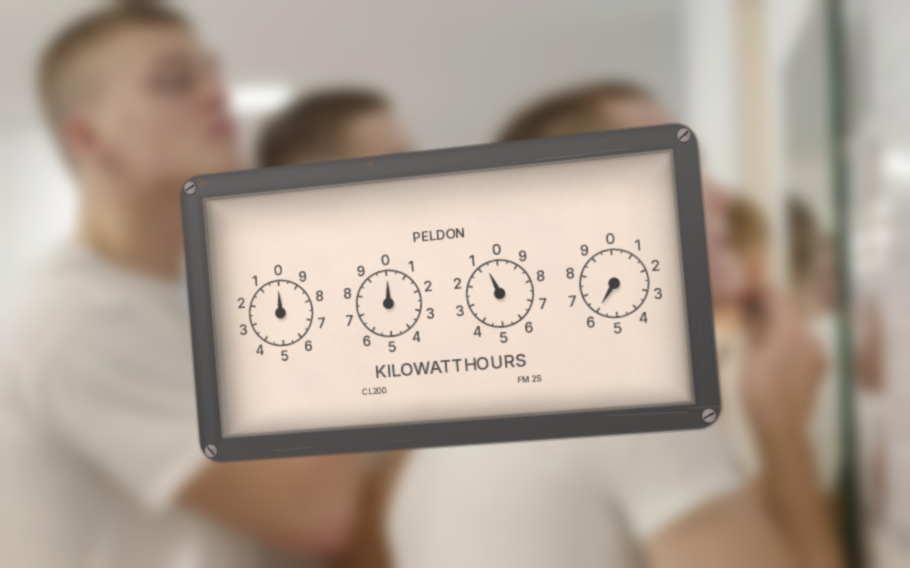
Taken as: kWh 6
